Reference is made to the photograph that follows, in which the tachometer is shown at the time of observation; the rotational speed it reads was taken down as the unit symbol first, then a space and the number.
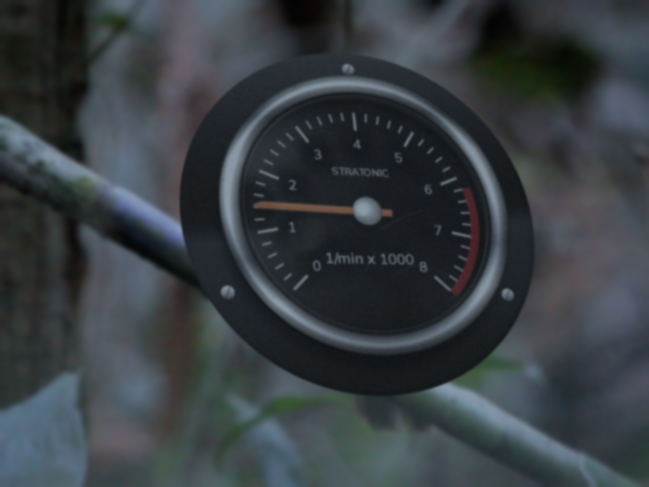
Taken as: rpm 1400
